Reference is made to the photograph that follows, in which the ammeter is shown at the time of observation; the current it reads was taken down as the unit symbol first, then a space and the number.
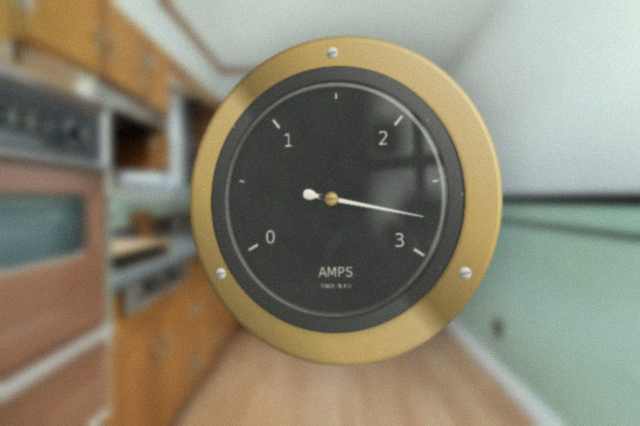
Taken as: A 2.75
